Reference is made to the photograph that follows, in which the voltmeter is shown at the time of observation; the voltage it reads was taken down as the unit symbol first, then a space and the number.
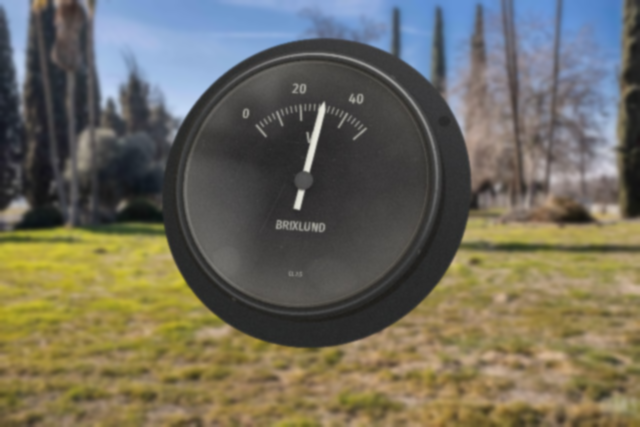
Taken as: V 30
